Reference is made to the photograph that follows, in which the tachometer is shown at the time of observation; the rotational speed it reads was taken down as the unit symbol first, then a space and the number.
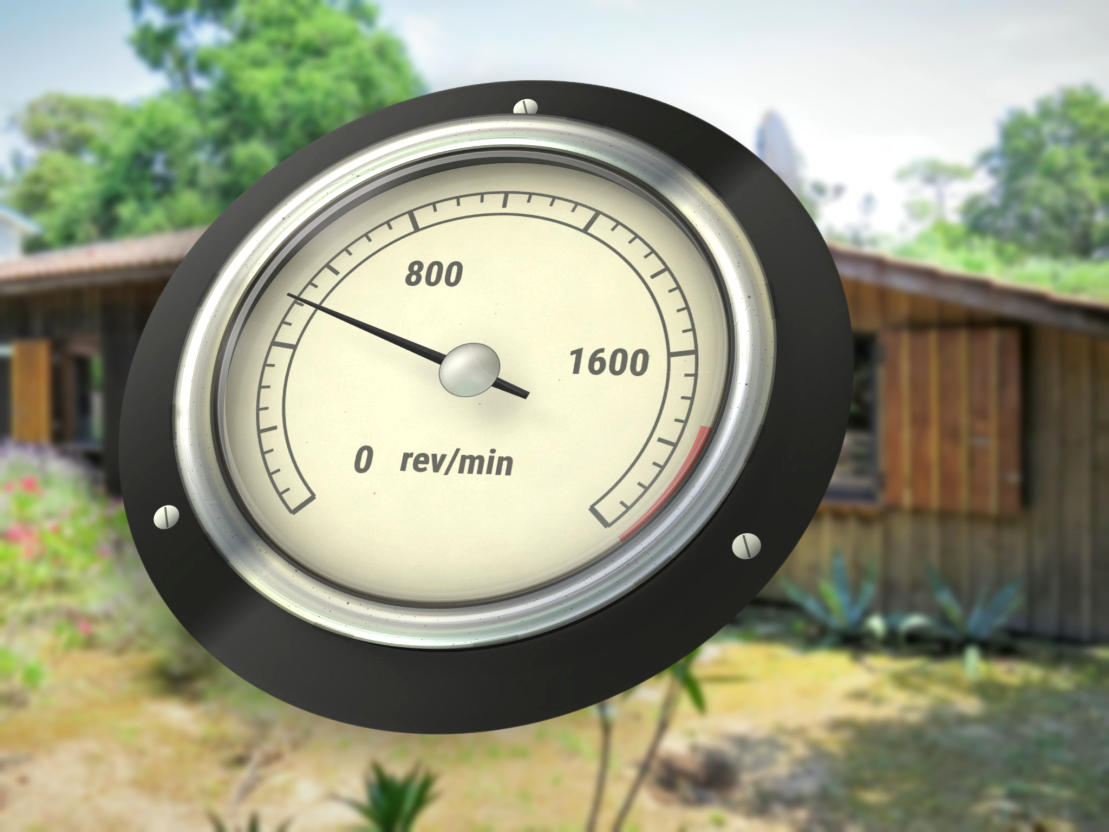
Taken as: rpm 500
